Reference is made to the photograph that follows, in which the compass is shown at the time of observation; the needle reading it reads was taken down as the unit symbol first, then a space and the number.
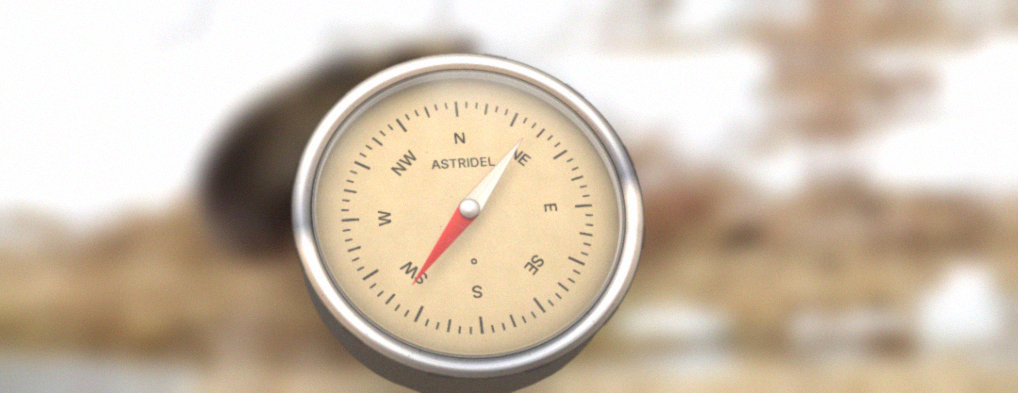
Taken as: ° 220
